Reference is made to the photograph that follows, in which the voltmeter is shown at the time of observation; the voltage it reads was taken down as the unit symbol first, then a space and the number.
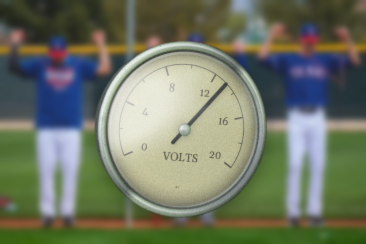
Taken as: V 13
